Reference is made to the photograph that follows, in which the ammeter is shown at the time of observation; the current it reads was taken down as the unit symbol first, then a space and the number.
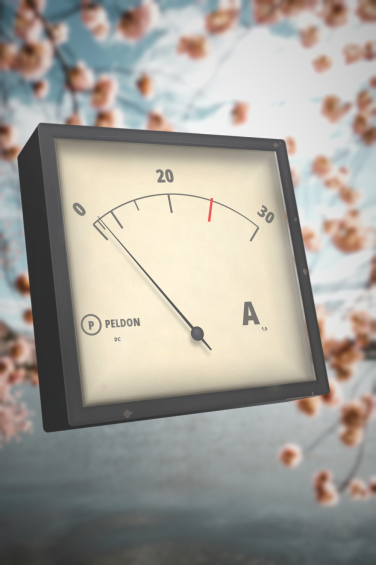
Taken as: A 5
